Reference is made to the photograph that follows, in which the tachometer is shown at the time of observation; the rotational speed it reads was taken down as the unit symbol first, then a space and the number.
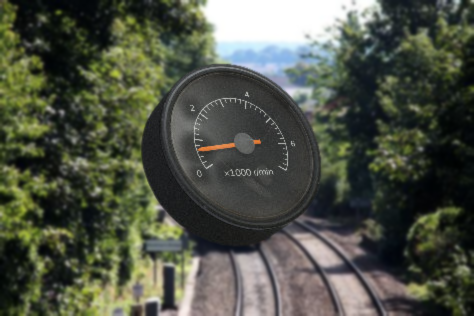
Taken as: rpm 600
